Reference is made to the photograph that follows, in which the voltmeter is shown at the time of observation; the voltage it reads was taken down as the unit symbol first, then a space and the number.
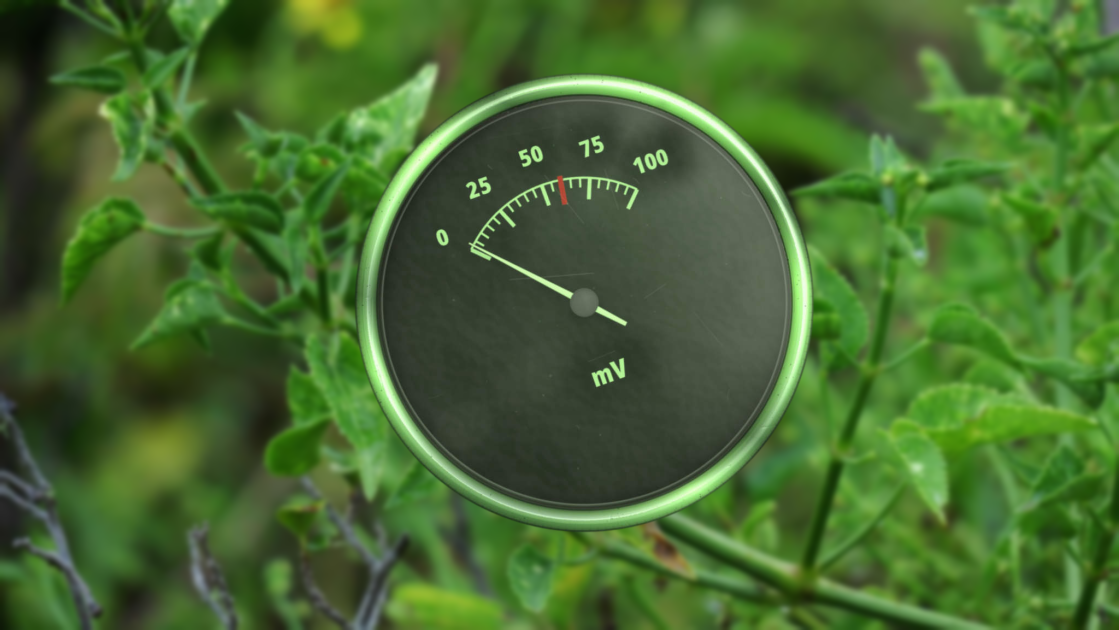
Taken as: mV 2.5
